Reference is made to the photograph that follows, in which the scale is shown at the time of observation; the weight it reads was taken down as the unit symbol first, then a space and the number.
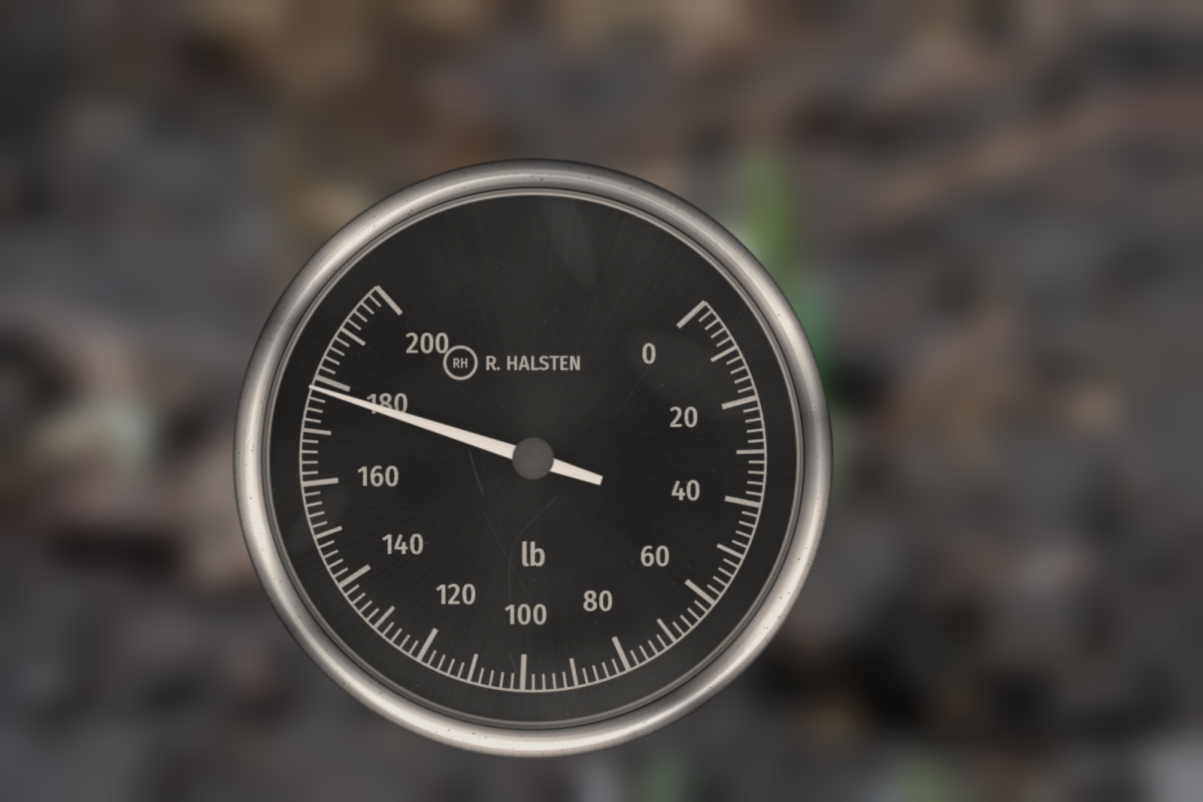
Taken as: lb 178
